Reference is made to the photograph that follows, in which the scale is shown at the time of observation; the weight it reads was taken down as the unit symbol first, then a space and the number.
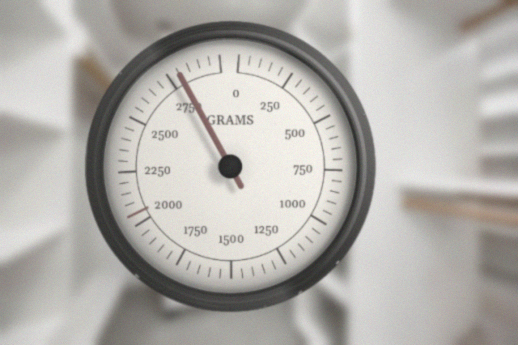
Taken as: g 2800
